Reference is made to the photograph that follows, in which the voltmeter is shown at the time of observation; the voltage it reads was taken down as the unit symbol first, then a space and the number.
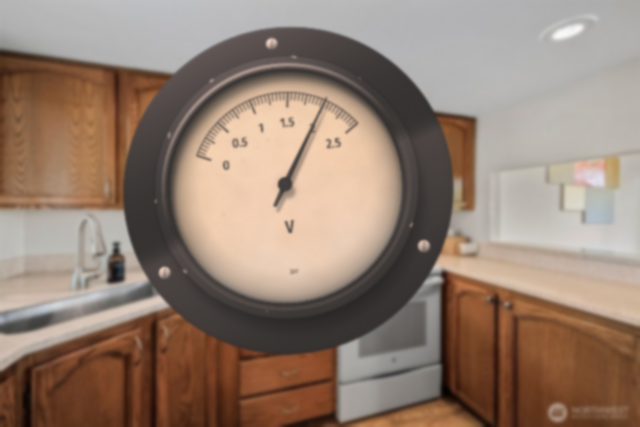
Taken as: V 2
